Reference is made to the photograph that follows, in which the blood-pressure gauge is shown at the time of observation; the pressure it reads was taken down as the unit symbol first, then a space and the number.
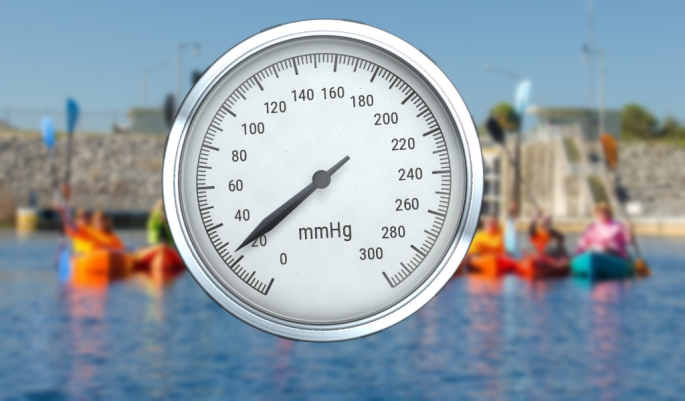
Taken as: mmHg 24
